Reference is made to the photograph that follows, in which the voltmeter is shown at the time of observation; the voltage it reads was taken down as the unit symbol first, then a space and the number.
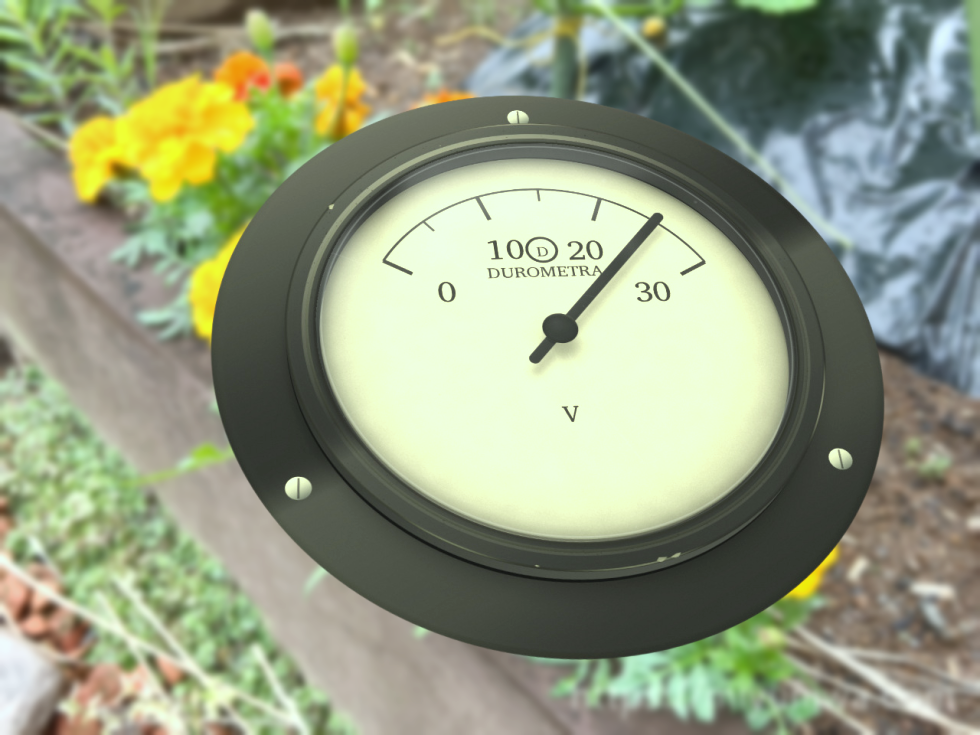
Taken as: V 25
